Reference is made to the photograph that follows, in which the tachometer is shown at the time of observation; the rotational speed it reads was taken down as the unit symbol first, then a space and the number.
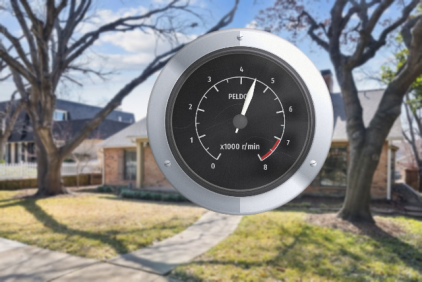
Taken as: rpm 4500
